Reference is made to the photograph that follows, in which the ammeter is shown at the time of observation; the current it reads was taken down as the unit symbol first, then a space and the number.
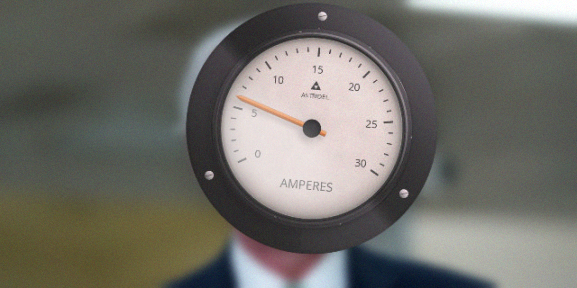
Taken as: A 6
